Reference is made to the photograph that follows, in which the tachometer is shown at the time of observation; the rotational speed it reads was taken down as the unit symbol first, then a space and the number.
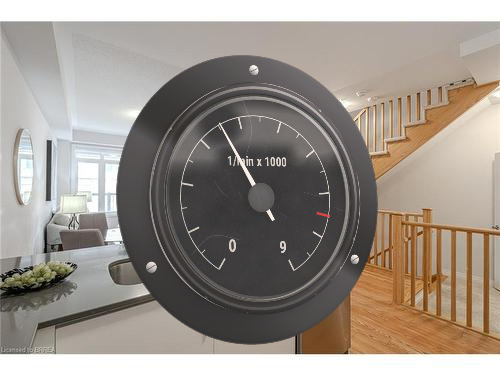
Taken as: rpm 3500
